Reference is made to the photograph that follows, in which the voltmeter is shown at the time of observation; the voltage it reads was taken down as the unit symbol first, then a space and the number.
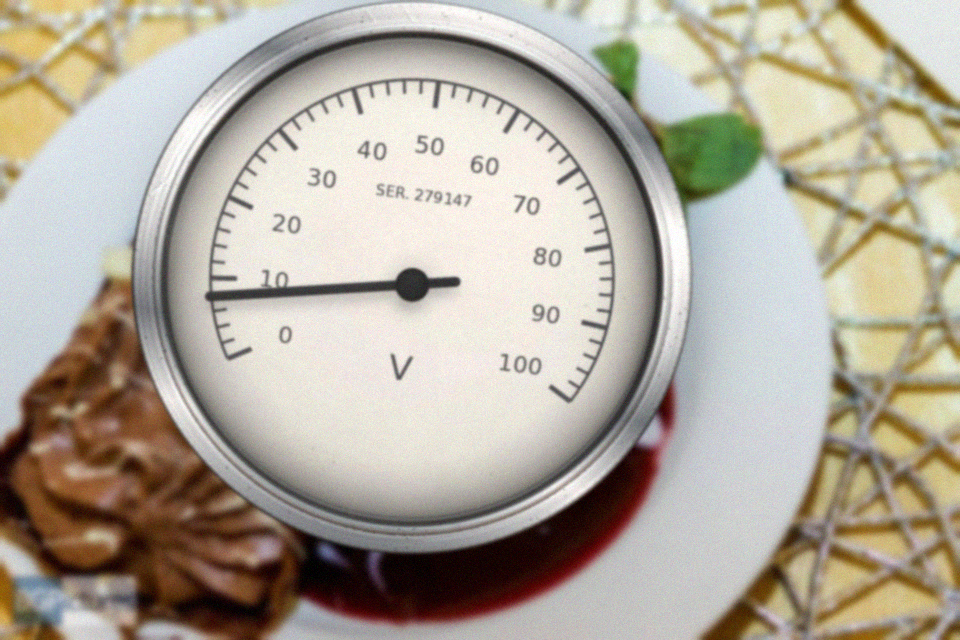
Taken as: V 8
